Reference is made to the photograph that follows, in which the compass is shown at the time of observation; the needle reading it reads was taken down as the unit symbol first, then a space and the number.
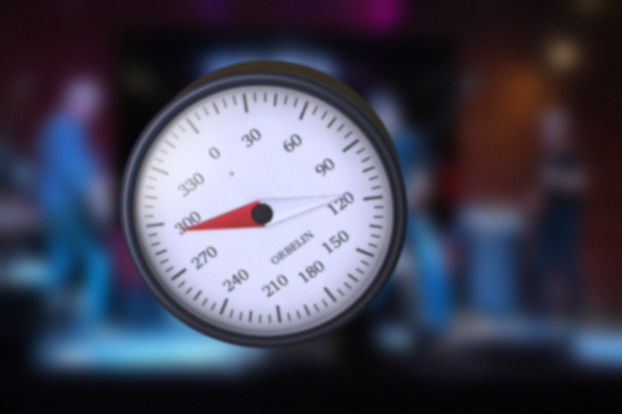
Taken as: ° 295
